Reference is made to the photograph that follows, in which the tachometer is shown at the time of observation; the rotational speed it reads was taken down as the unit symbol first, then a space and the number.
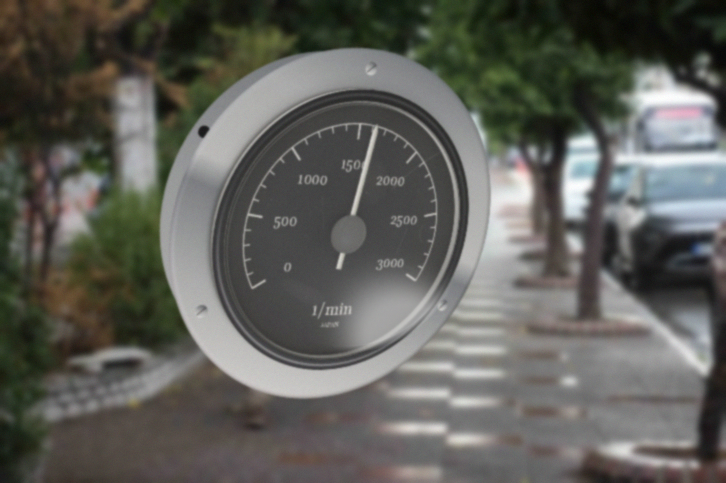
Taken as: rpm 1600
